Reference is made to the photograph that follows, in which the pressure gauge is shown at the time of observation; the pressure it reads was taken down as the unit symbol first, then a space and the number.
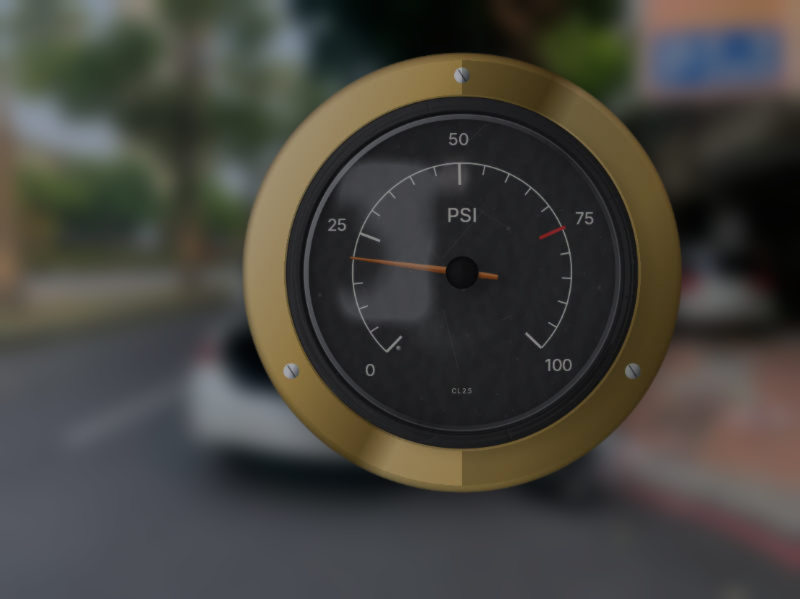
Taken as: psi 20
